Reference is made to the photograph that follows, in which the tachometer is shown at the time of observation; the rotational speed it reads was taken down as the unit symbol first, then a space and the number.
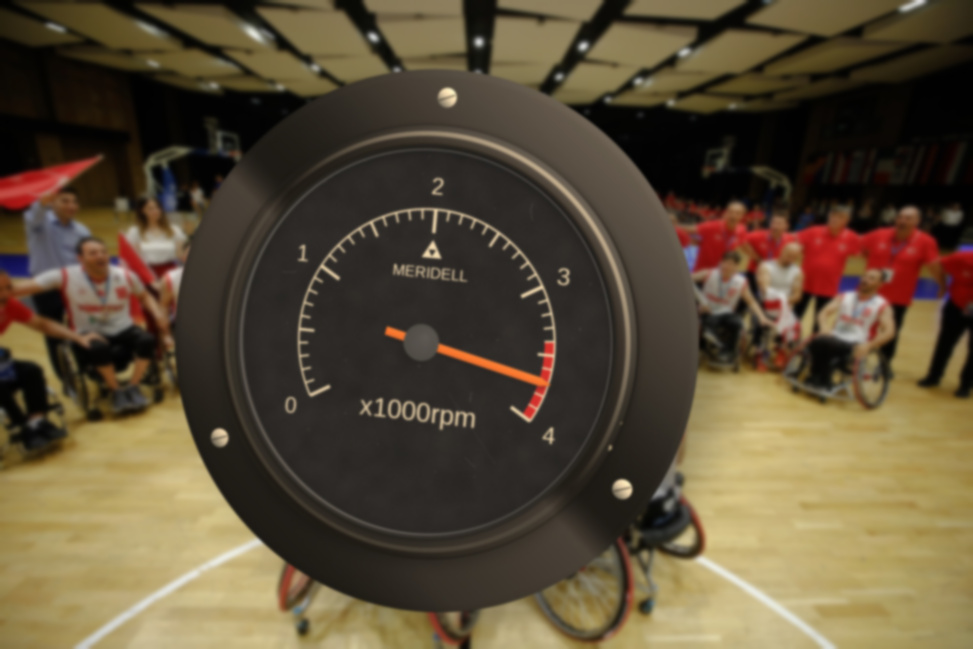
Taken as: rpm 3700
